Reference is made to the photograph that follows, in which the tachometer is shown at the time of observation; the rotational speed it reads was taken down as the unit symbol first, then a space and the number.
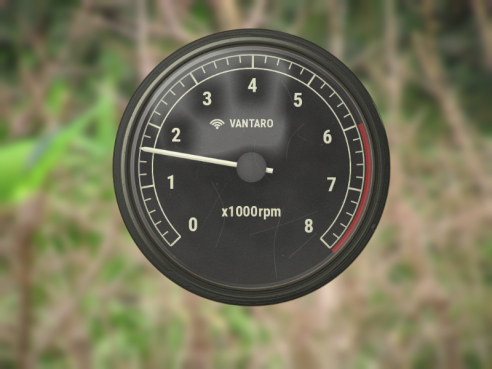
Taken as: rpm 1600
